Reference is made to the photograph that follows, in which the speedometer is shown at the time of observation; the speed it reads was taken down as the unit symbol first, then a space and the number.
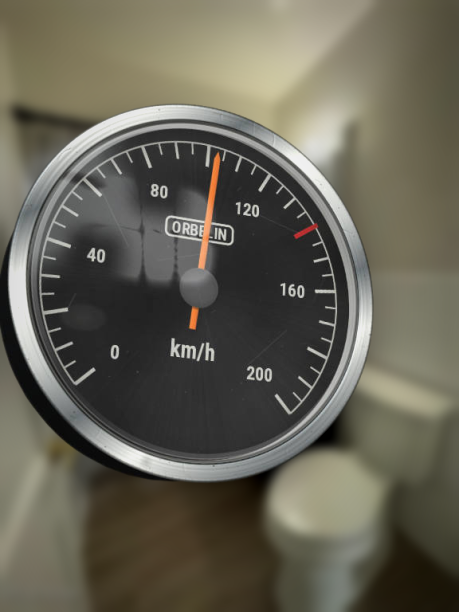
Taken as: km/h 102.5
